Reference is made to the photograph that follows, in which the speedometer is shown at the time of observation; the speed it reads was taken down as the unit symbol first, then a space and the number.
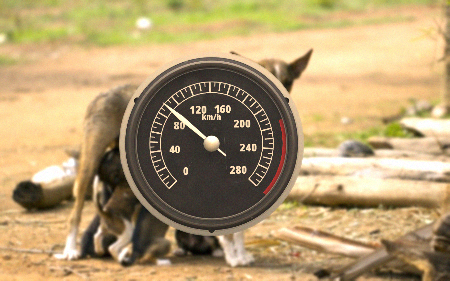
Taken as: km/h 90
